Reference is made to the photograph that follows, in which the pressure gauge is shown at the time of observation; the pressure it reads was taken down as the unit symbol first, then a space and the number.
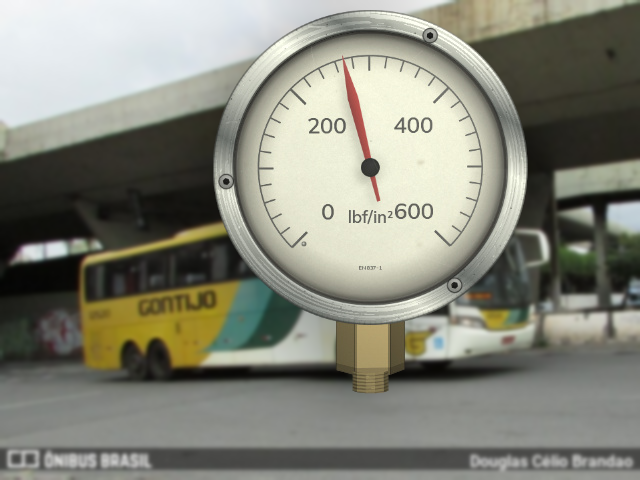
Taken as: psi 270
